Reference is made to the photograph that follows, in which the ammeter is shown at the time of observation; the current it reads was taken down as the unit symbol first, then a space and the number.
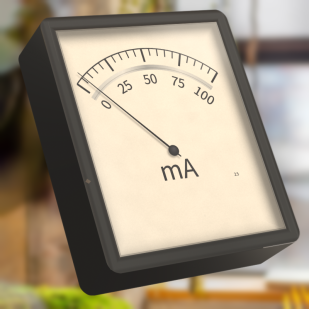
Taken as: mA 5
